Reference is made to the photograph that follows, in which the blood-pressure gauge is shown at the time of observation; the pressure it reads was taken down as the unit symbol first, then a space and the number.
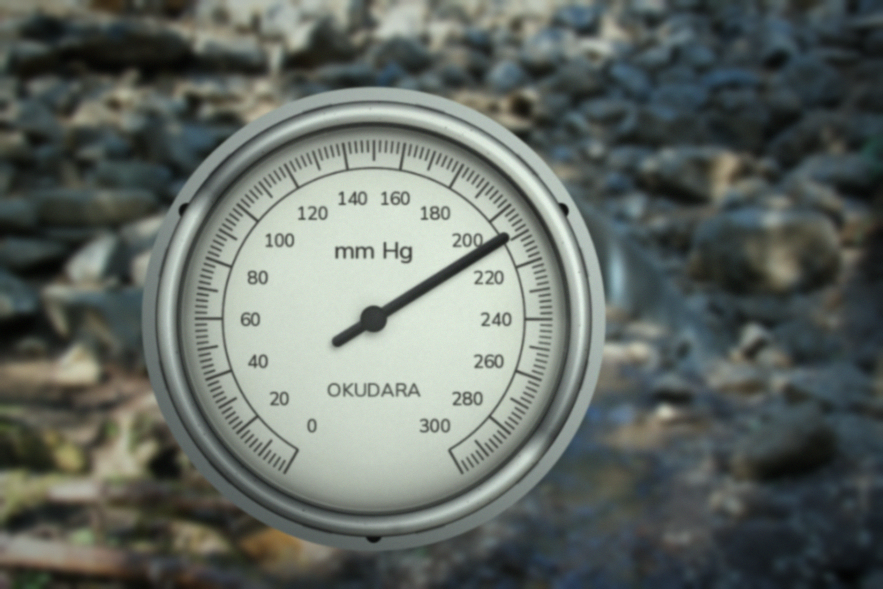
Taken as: mmHg 208
